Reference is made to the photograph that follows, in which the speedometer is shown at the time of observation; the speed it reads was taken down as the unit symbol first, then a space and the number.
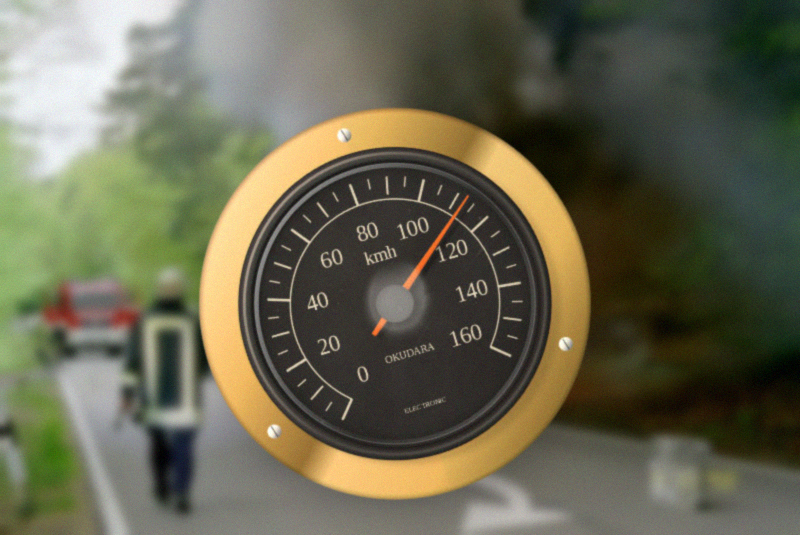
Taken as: km/h 112.5
